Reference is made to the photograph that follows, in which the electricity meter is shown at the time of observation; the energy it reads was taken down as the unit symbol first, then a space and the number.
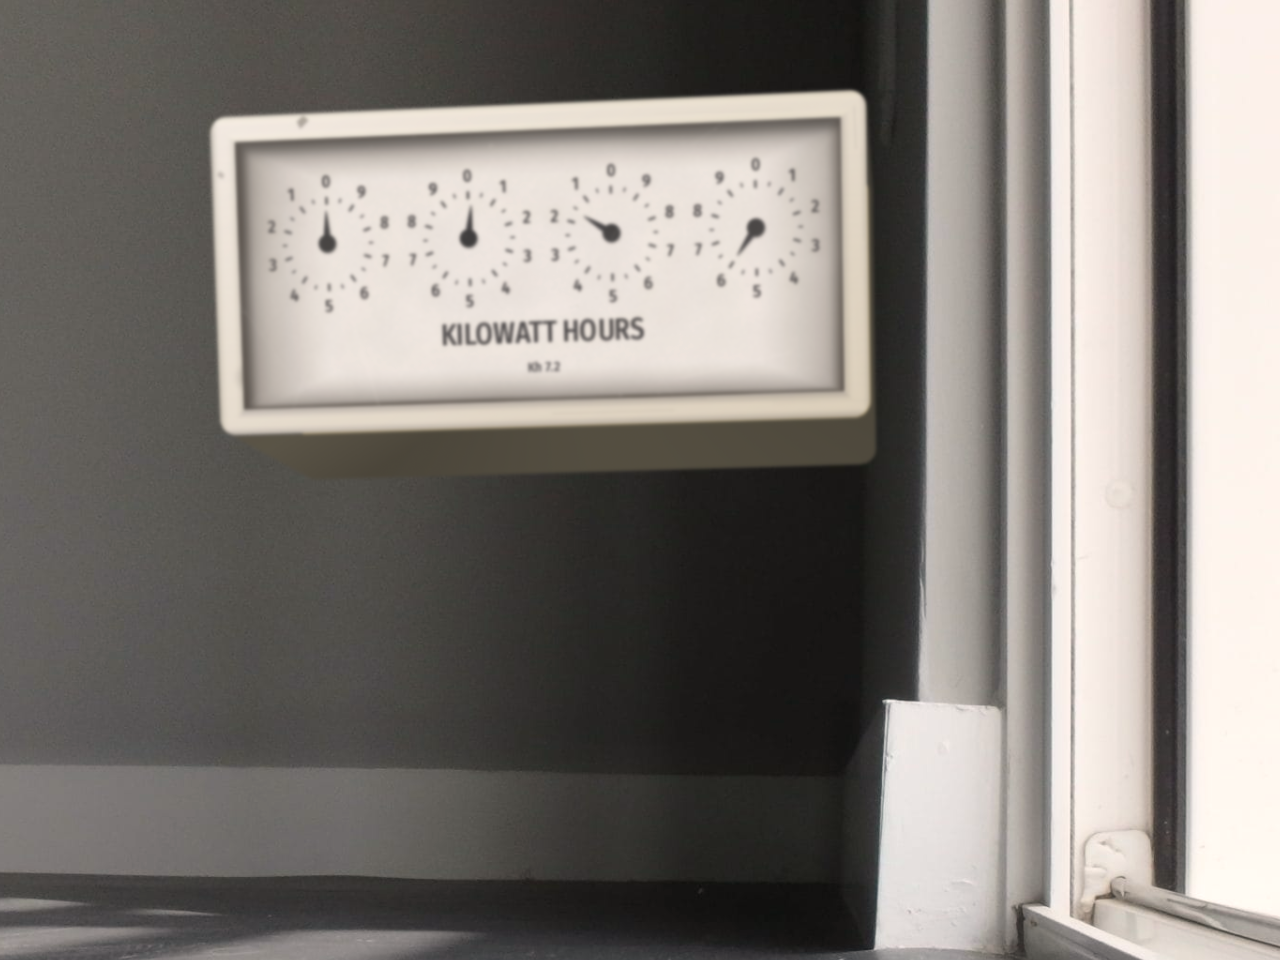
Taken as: kWh 16
